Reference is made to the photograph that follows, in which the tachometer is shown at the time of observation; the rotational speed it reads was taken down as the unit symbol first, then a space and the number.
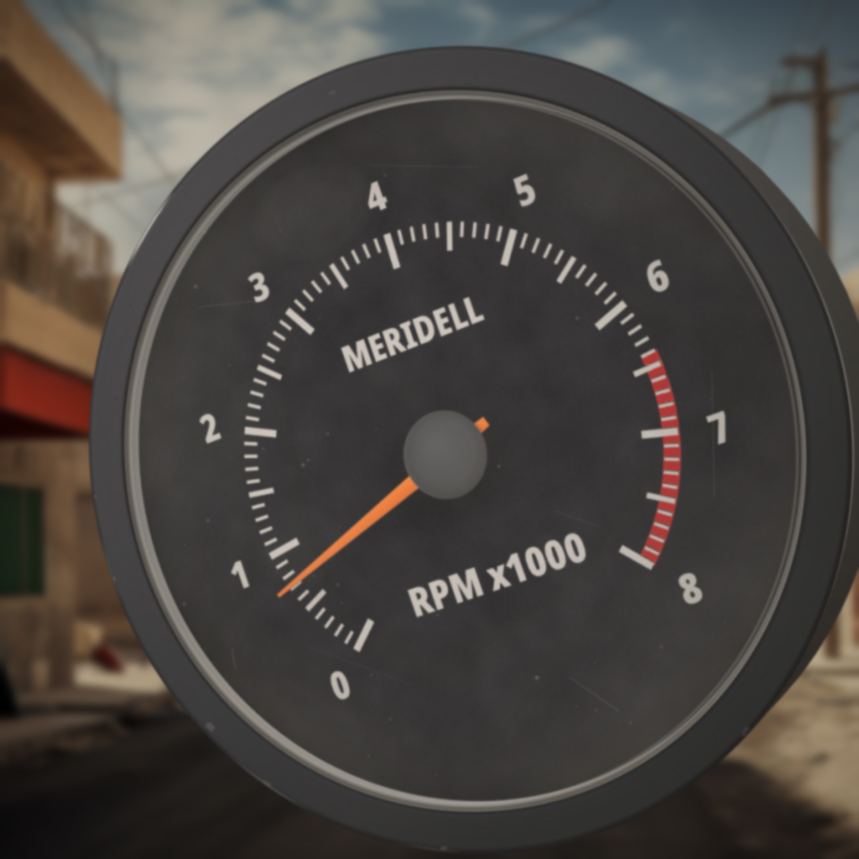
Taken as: rpm 700
